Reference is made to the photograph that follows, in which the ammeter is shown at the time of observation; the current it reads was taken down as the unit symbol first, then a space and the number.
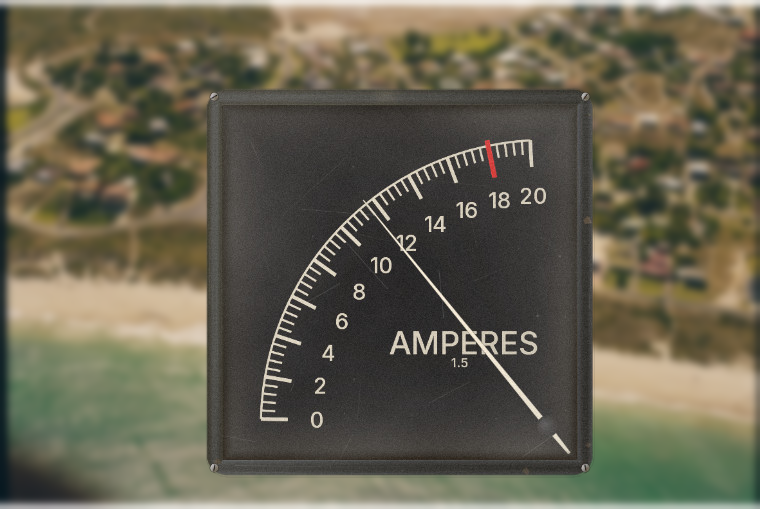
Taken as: A 11.6
